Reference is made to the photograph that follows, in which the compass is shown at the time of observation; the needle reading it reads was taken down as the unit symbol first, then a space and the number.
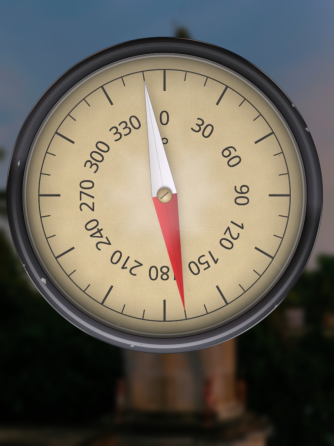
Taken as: ° 170
